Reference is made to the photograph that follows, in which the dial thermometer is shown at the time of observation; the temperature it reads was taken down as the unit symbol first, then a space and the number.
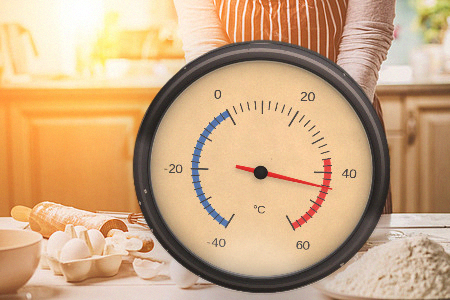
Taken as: °C 44
